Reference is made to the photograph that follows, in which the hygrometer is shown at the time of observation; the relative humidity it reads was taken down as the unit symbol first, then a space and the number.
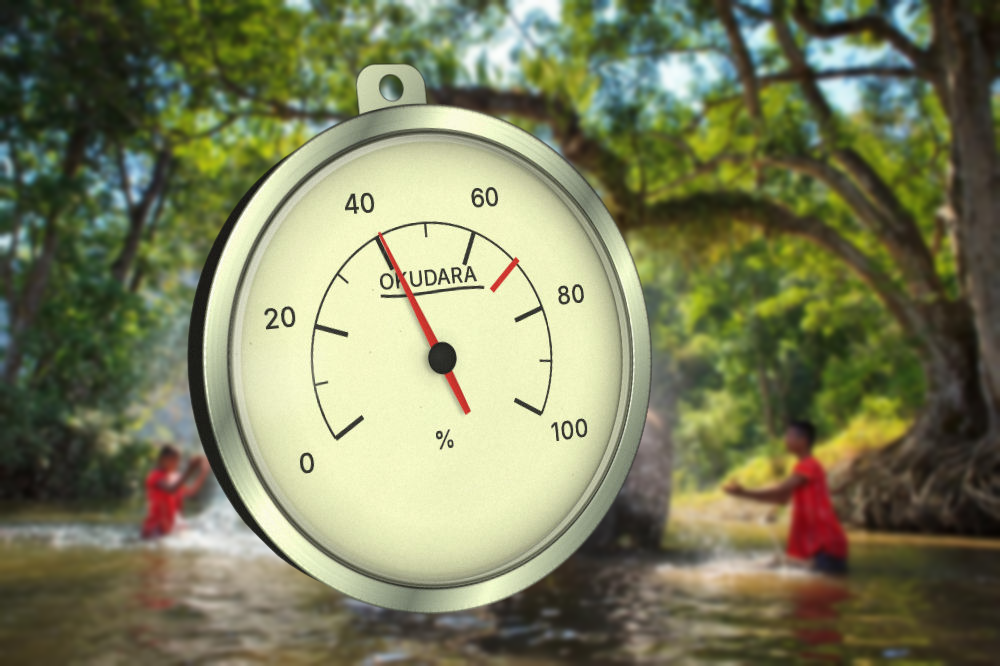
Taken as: % 40
